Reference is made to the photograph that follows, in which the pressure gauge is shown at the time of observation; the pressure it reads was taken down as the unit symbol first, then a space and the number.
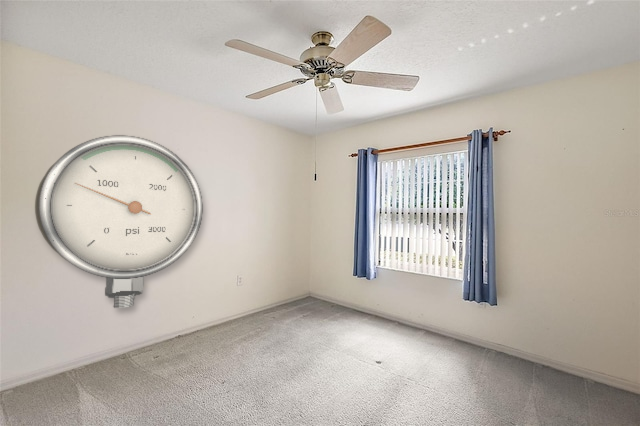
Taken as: psi 750
